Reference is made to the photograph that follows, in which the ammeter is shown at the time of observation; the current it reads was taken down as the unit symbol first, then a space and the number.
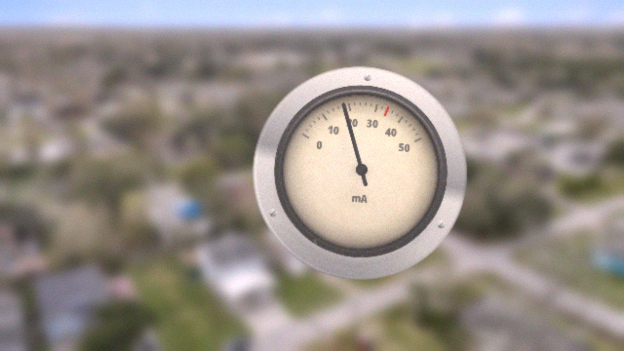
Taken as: mA 18
